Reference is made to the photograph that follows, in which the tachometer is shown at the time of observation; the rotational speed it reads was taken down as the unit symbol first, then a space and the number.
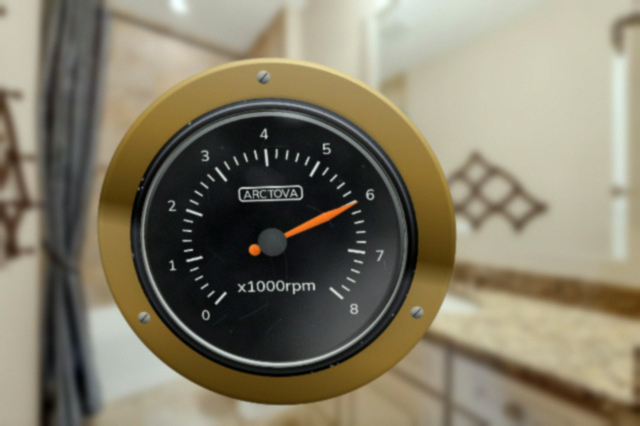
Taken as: rpm 6000
